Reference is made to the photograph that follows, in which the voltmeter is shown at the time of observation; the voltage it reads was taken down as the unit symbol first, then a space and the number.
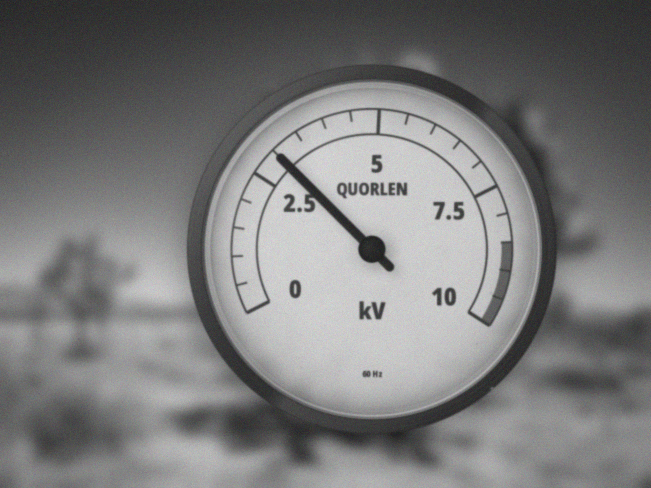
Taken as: kV 3
